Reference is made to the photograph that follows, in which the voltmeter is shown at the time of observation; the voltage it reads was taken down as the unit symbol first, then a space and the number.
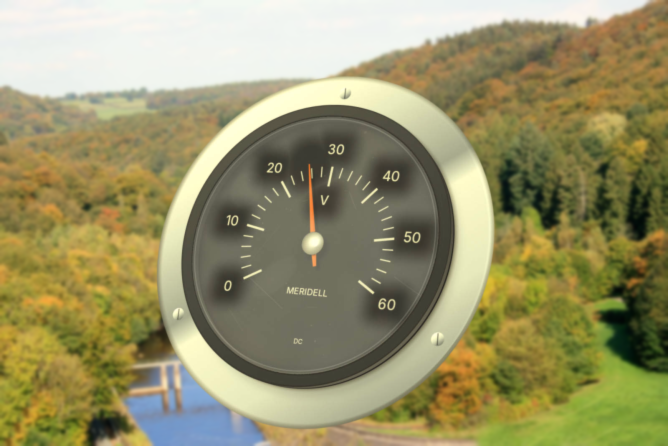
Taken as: V 26
